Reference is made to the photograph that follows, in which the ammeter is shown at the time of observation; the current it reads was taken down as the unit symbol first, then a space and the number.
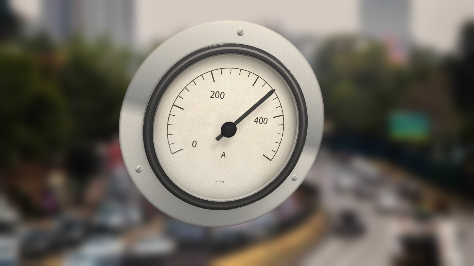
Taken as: A 340
